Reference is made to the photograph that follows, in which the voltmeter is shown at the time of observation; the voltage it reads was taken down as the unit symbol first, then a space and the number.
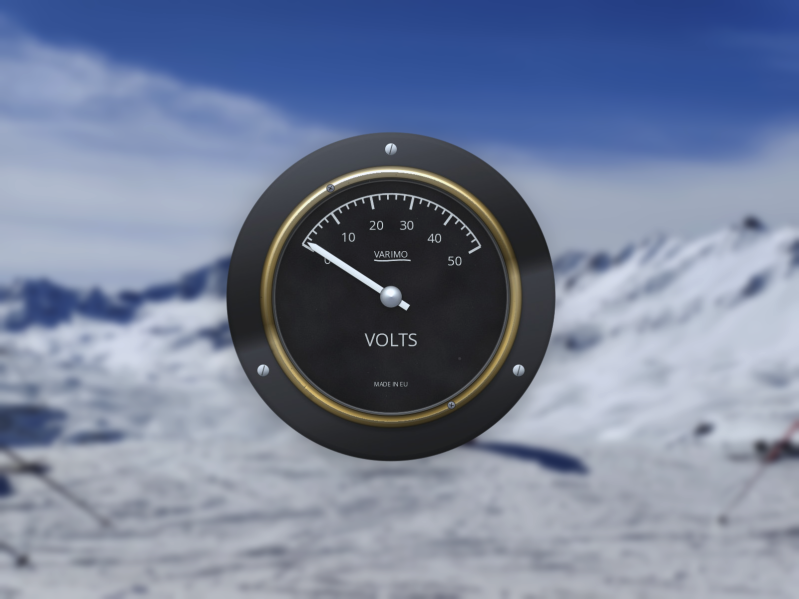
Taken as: V 1
